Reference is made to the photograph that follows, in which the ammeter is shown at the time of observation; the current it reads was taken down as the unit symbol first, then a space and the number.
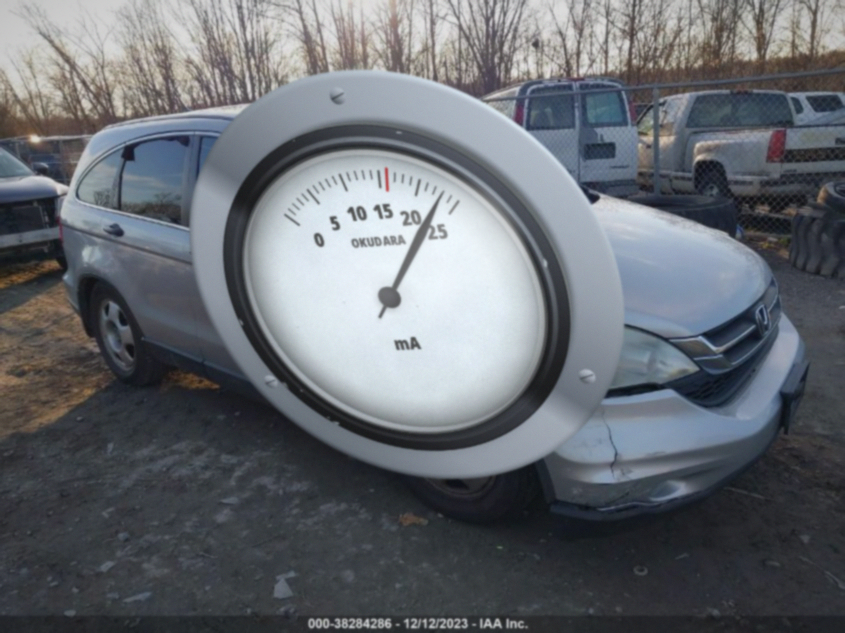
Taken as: mA 23
